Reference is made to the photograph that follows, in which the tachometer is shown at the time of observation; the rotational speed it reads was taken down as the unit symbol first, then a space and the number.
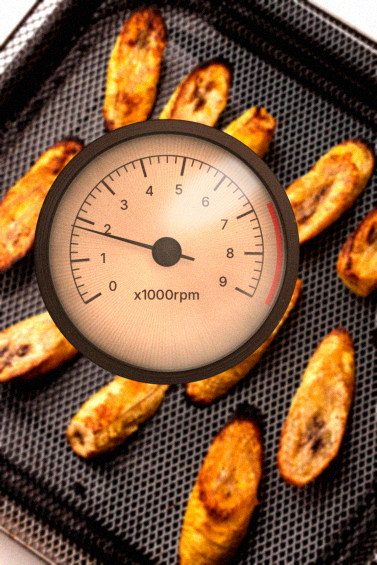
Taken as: rpm 1800
